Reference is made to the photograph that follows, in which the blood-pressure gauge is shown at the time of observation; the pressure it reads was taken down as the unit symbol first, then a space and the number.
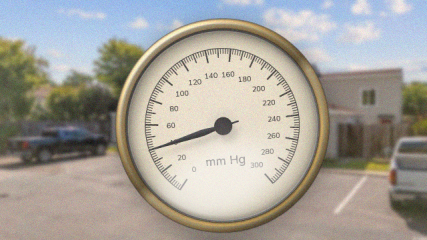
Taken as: mmHg 40
